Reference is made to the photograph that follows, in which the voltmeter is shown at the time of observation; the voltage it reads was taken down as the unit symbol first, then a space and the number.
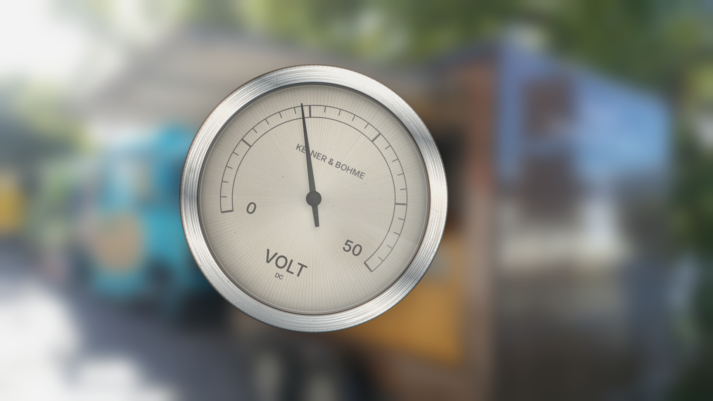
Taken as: V 19
